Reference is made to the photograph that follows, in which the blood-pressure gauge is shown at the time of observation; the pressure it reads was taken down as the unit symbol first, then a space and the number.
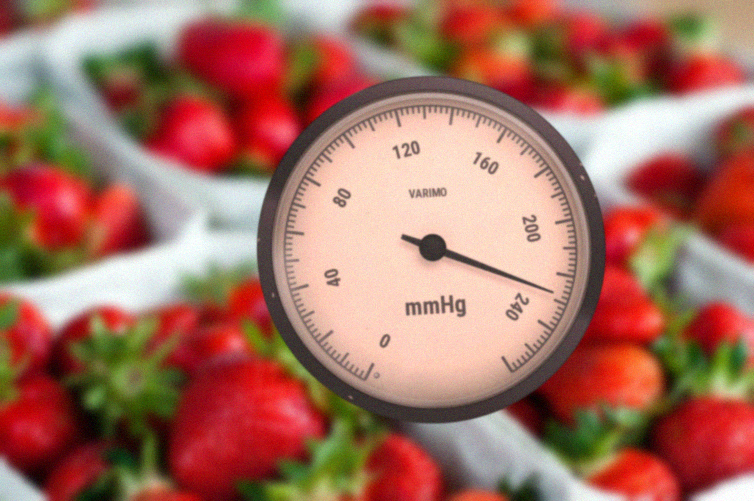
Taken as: mmHg 228
